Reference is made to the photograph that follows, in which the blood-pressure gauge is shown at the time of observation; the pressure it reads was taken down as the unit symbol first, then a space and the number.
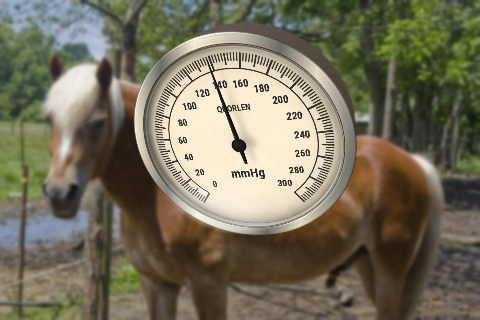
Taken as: mmHg 140
